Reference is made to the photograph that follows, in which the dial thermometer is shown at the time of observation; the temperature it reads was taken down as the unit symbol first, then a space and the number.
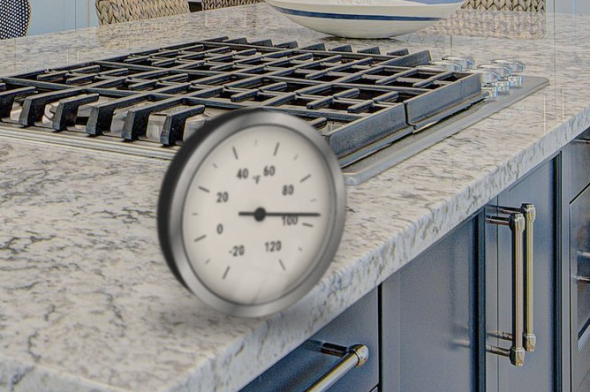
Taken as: °F 95
